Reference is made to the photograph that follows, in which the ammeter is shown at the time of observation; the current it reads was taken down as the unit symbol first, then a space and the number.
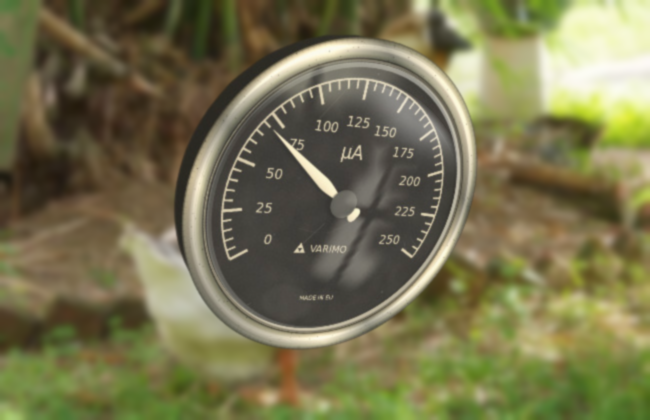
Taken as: µA 70
